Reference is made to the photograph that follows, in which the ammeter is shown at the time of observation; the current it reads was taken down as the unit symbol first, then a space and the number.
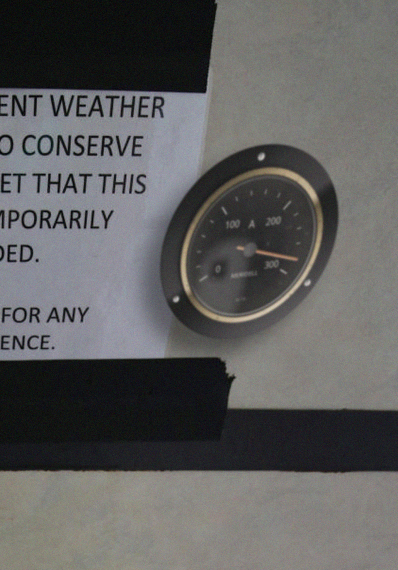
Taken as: A 280
